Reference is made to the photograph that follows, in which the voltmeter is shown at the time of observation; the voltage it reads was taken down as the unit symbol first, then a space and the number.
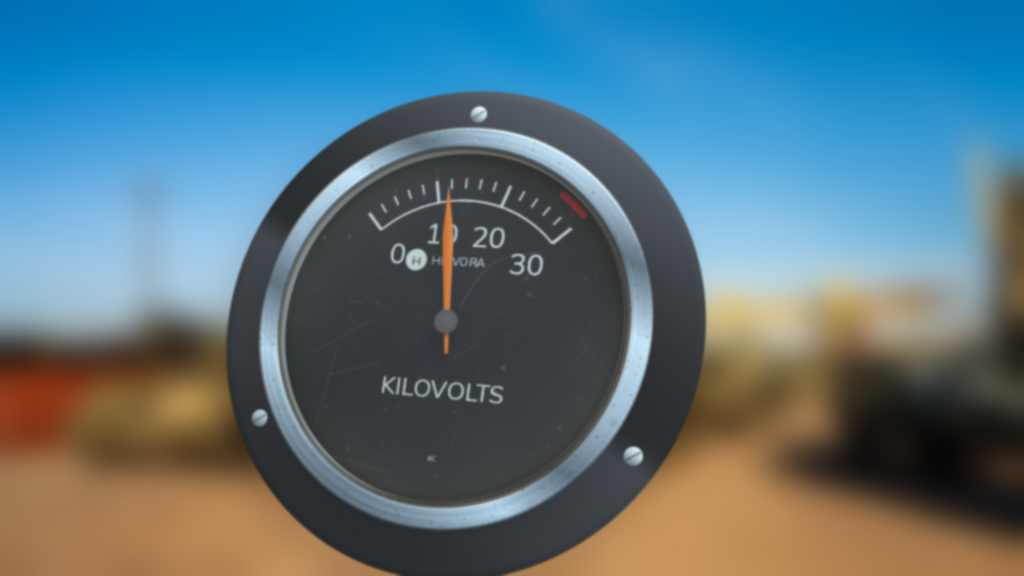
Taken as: kV 12
